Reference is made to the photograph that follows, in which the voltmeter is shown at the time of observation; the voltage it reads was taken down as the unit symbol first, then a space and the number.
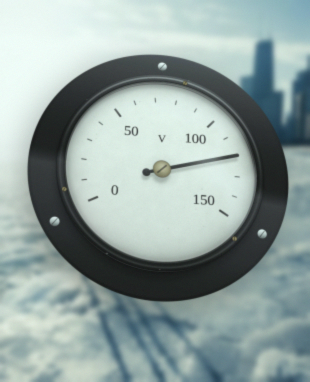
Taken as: V 120
